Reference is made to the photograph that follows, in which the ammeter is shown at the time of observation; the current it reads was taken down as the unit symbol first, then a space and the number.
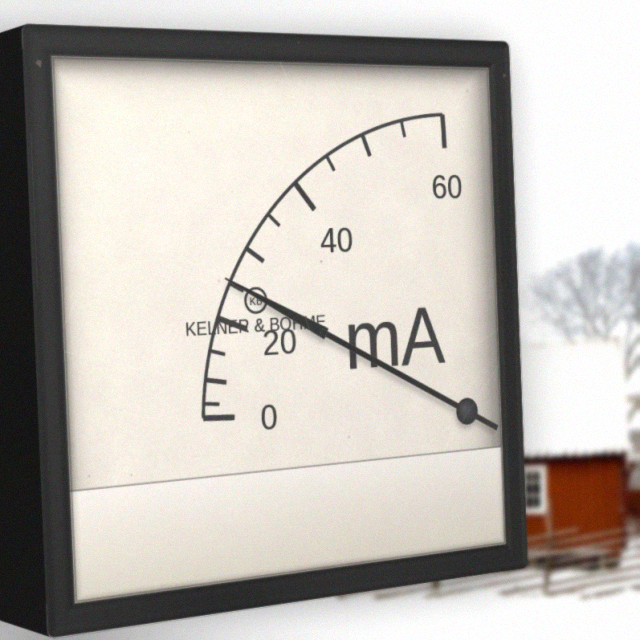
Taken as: mA 25
